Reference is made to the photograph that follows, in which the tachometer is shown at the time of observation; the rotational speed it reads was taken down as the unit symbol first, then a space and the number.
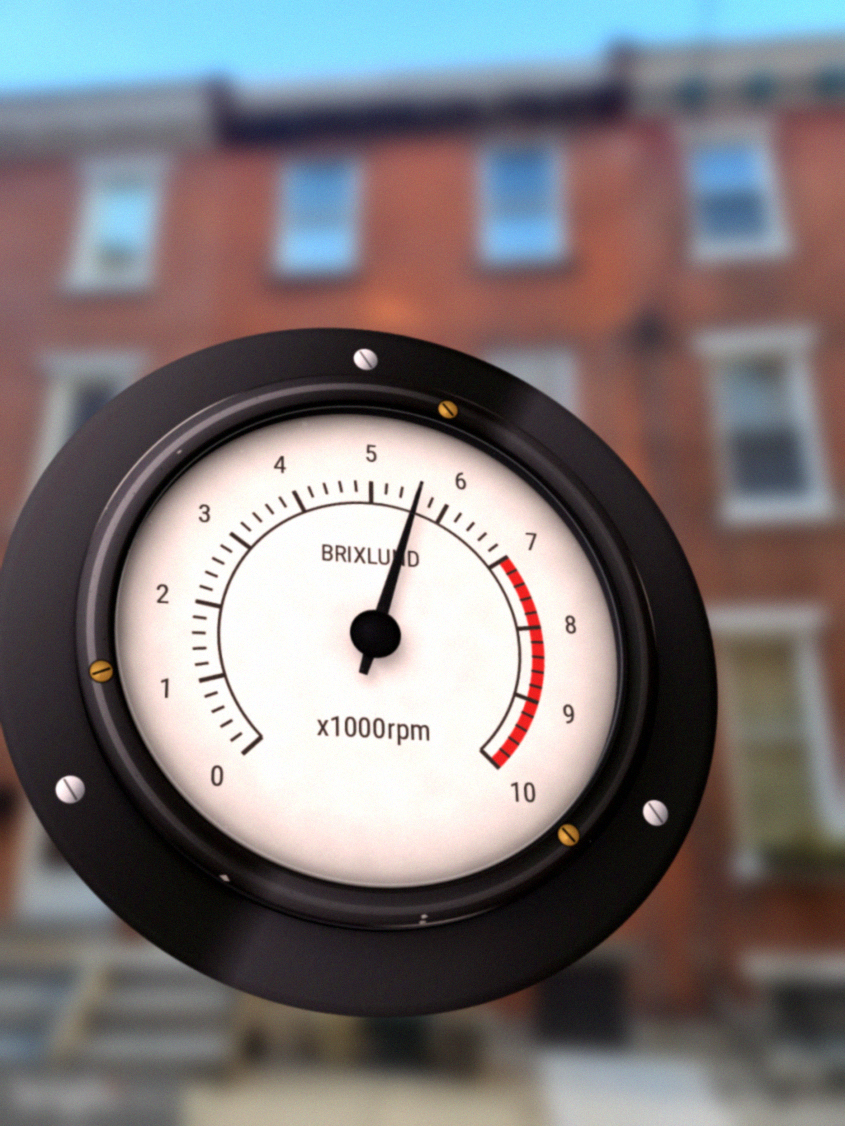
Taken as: rpm 5600
